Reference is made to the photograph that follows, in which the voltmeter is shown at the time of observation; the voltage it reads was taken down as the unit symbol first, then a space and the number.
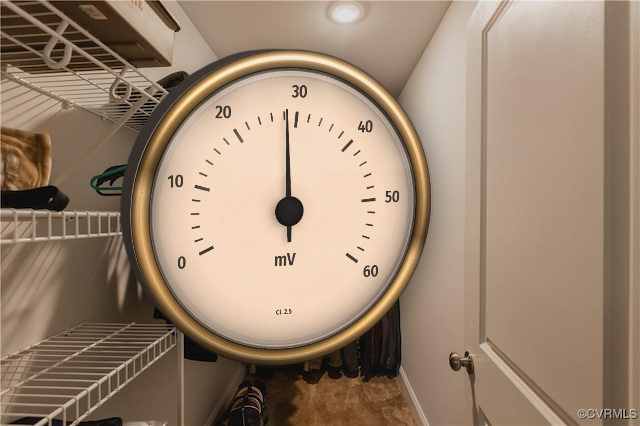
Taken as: mV 28
